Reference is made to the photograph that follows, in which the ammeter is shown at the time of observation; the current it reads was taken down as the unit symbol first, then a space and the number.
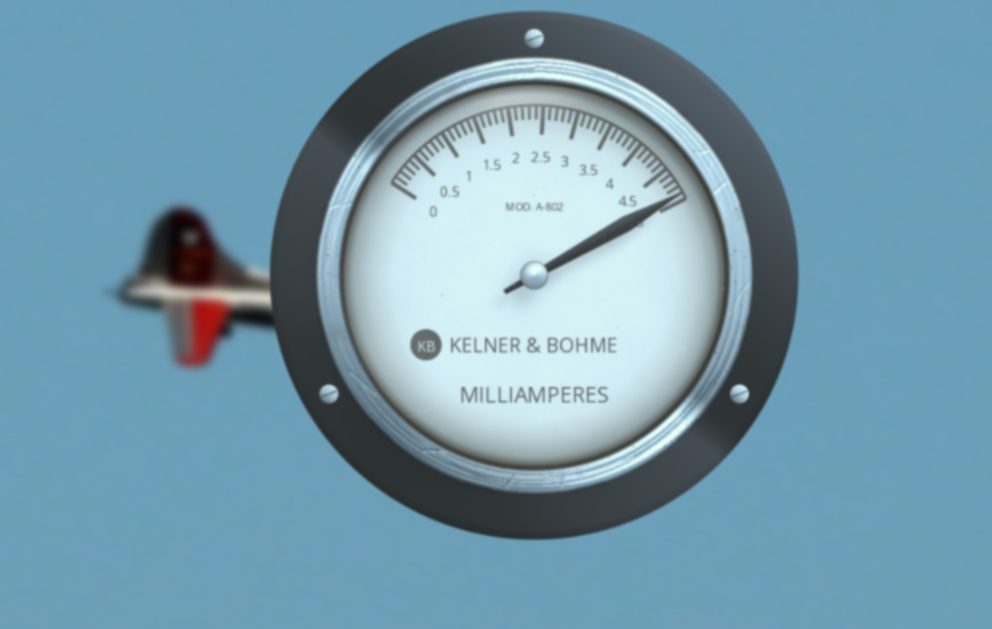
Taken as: mA 4.9
